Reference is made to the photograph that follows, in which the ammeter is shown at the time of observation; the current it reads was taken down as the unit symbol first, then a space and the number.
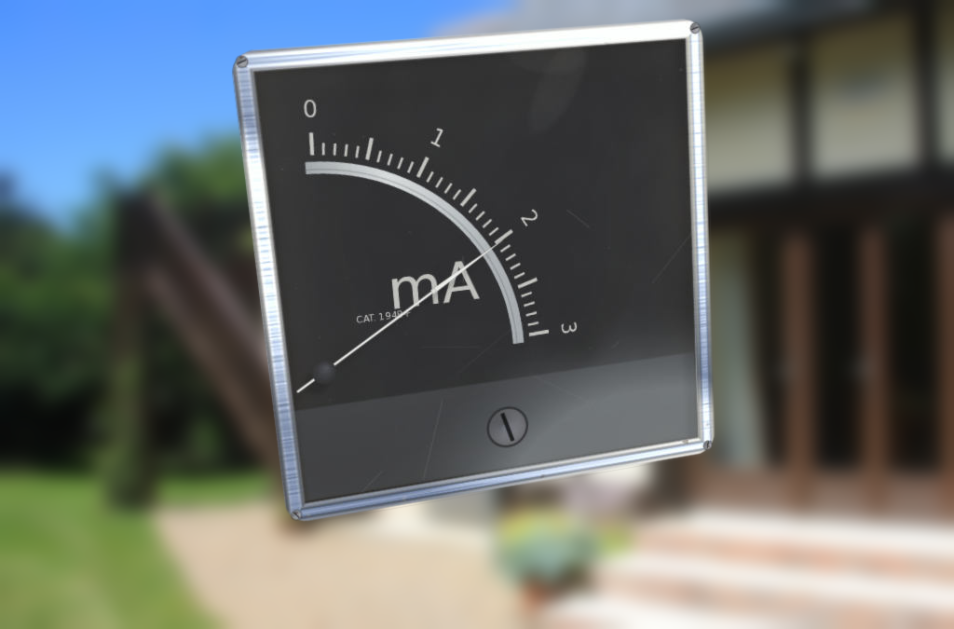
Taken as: mA 2
